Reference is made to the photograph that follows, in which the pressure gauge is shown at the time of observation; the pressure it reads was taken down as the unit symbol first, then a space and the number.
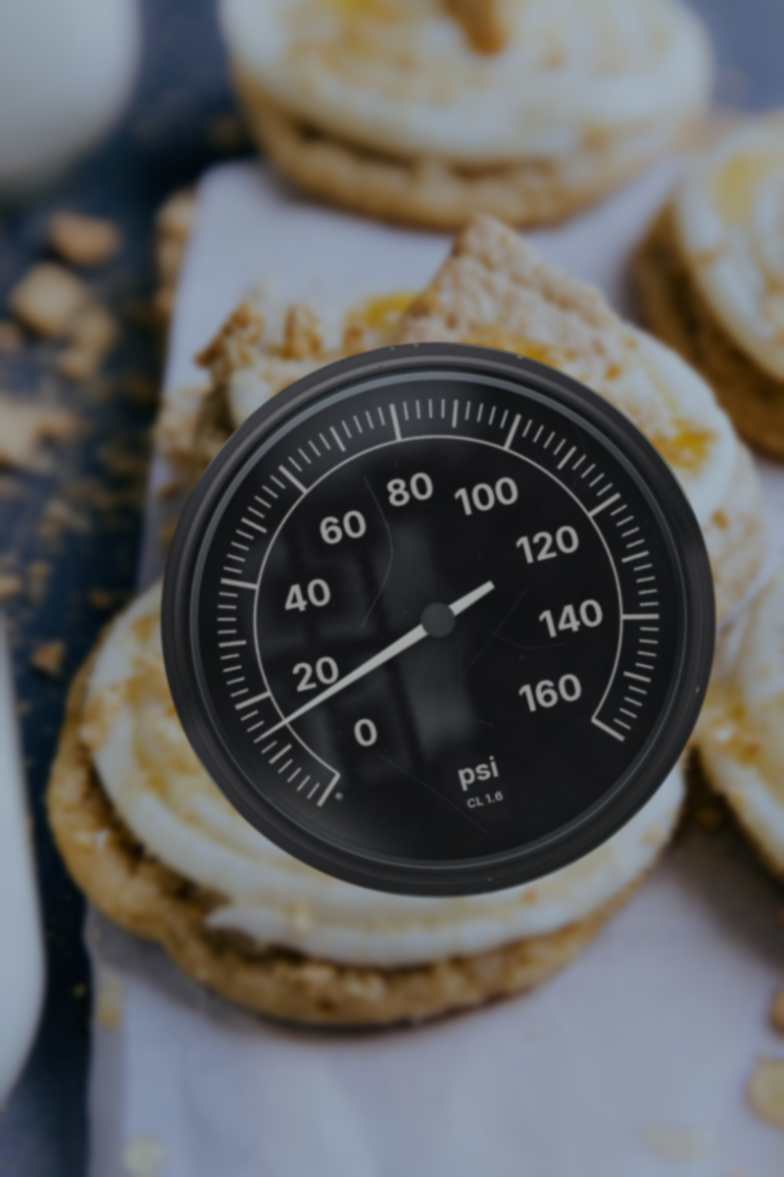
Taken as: psi 14
